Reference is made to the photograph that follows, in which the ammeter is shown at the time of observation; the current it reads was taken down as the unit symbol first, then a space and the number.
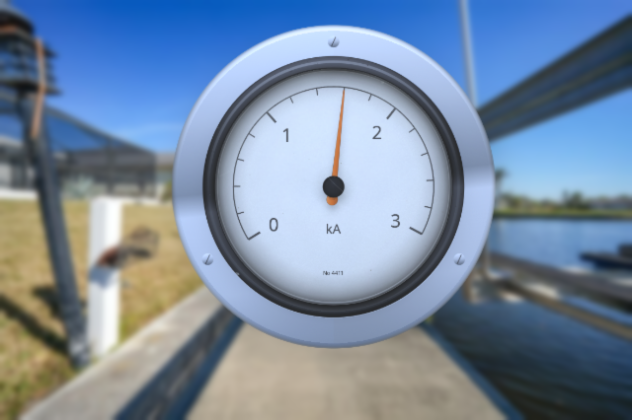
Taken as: kA 1.6
